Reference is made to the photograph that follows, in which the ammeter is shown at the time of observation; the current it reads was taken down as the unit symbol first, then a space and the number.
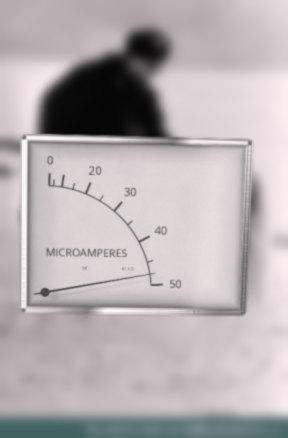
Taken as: µA 47.5
